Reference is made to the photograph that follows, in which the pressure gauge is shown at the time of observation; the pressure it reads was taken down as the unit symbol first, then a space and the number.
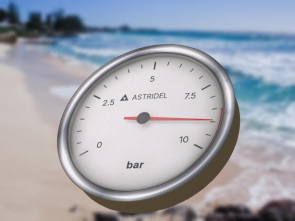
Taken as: bar 9
